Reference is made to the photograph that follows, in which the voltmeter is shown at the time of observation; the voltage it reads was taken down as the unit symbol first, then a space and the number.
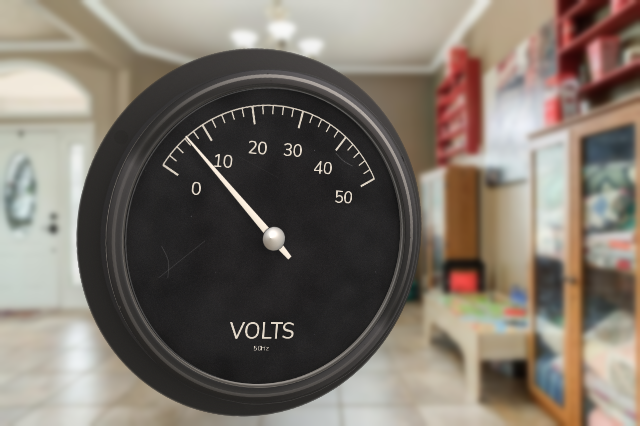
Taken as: V 6
